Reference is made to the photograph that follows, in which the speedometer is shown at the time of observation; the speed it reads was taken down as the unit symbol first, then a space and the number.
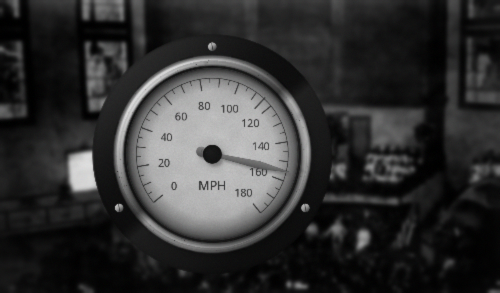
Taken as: mph 155
